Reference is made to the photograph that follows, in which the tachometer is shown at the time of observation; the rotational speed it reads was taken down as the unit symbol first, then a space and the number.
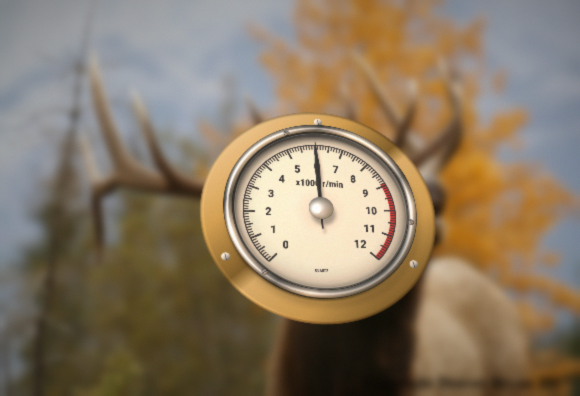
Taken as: rpm 6000
